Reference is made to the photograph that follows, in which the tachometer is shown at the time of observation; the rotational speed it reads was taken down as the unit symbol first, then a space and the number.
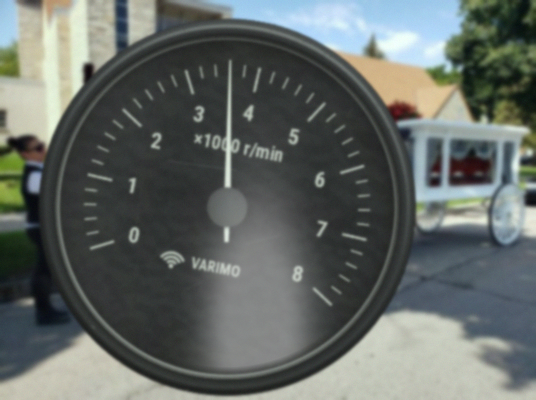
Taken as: rpm 3600
